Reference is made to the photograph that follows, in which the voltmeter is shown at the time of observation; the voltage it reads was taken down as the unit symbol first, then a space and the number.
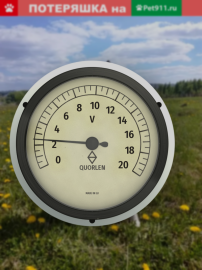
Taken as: V 2.5
